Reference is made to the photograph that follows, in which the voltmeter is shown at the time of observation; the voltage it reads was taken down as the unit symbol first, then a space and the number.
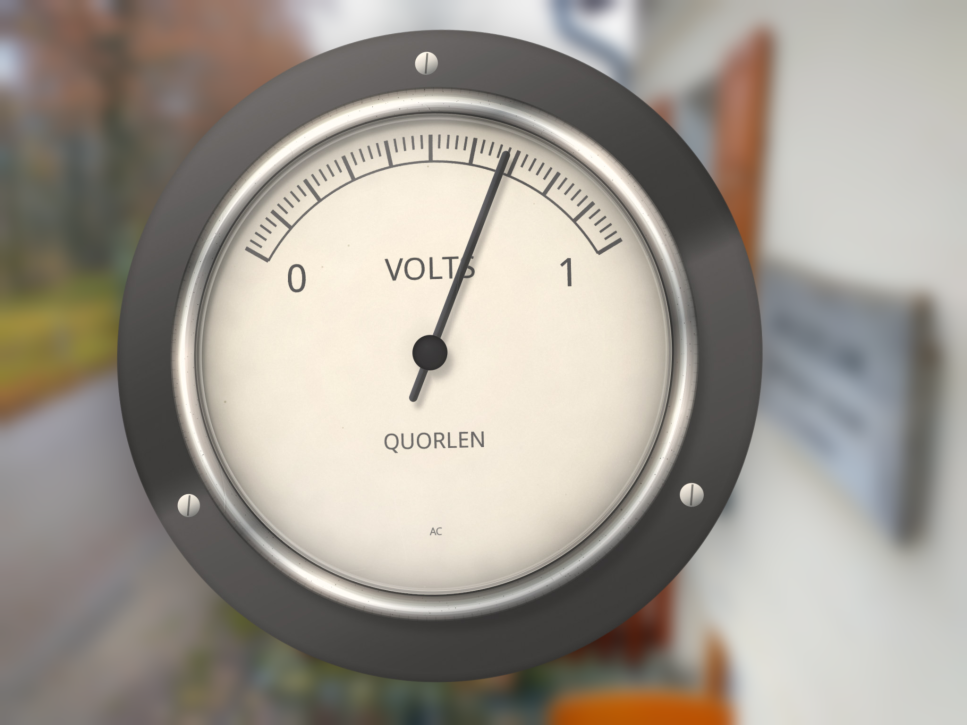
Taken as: V 0.68
